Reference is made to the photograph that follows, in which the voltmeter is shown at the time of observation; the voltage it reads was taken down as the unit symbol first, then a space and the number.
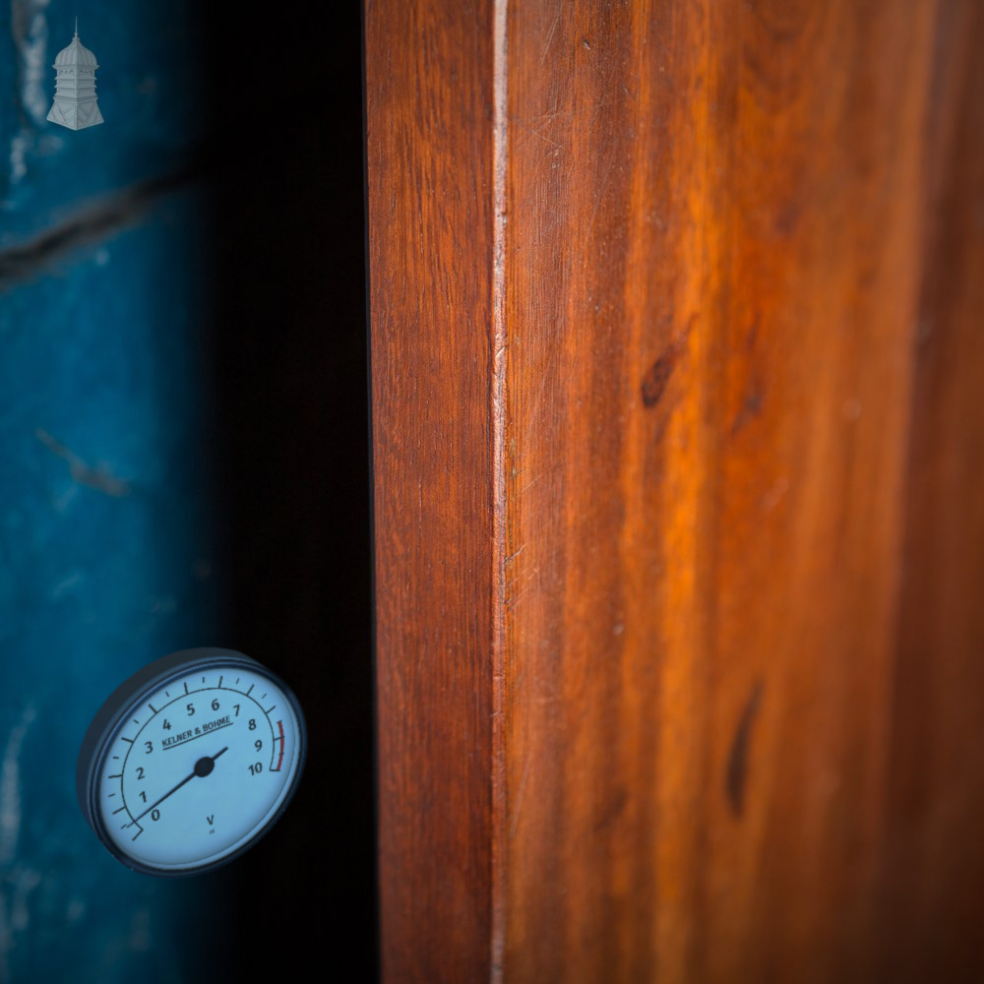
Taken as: V 0.5
